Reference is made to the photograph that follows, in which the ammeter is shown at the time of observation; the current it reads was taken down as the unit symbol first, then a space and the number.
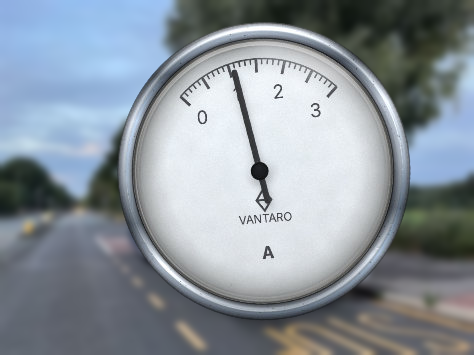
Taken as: A 1.1
